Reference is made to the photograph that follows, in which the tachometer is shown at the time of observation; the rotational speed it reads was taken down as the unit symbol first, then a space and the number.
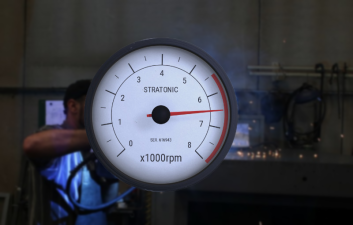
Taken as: rpm 6500
